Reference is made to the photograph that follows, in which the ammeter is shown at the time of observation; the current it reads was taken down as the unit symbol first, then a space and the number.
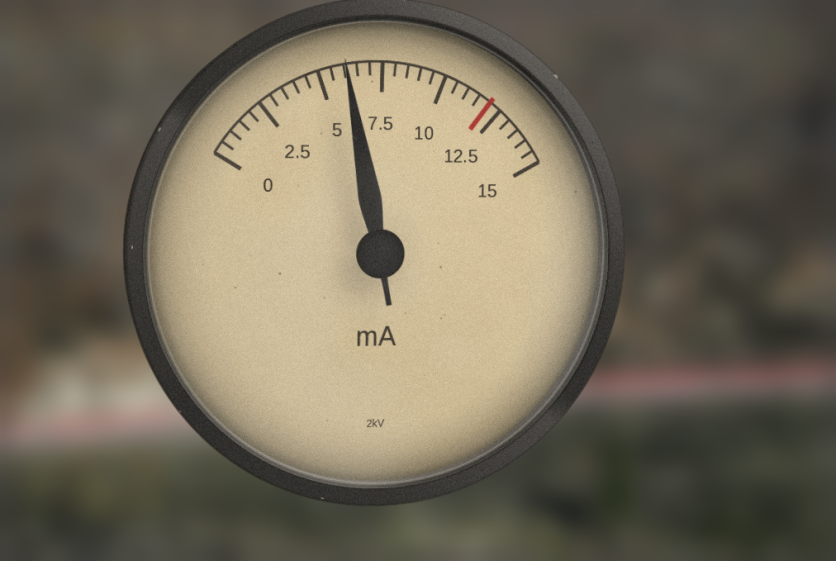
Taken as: mA 6
